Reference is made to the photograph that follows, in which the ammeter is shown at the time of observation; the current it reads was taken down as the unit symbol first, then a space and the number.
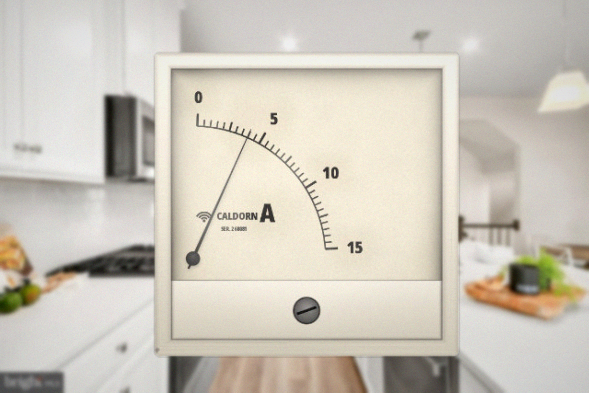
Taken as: A 4
